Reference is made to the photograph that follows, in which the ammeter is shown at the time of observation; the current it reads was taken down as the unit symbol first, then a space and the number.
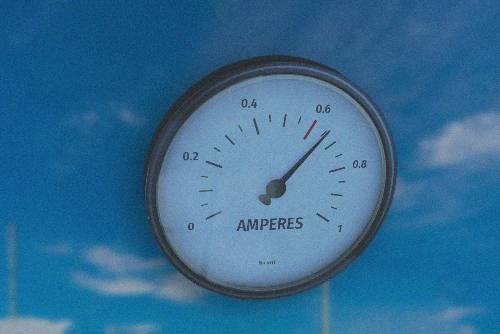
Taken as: A 0.65
